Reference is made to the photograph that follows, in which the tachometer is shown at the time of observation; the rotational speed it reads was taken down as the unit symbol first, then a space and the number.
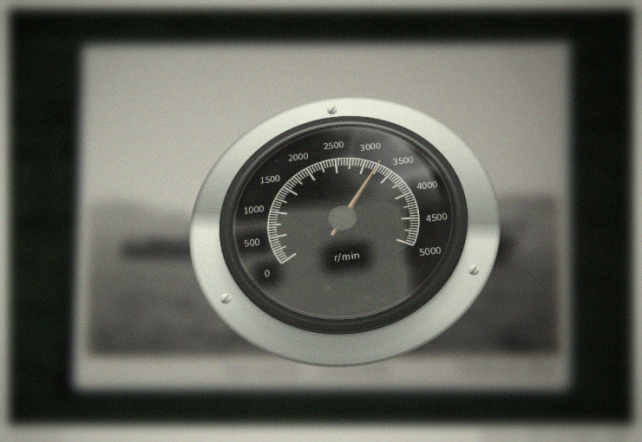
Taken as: rpm 3250
